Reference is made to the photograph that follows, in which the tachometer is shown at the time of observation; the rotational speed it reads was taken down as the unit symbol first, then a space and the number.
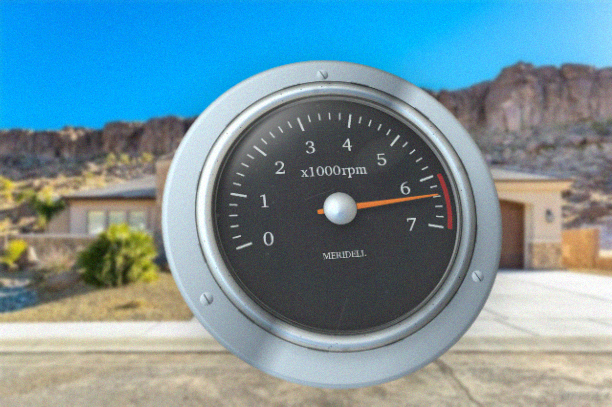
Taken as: rpm 6400
